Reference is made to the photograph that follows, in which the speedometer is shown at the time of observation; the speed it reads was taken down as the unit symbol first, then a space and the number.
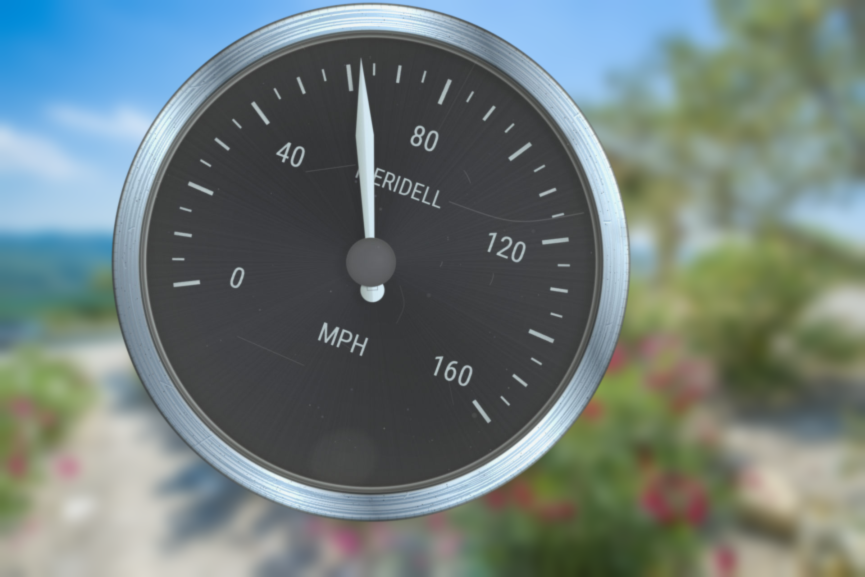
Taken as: mph 62.5
